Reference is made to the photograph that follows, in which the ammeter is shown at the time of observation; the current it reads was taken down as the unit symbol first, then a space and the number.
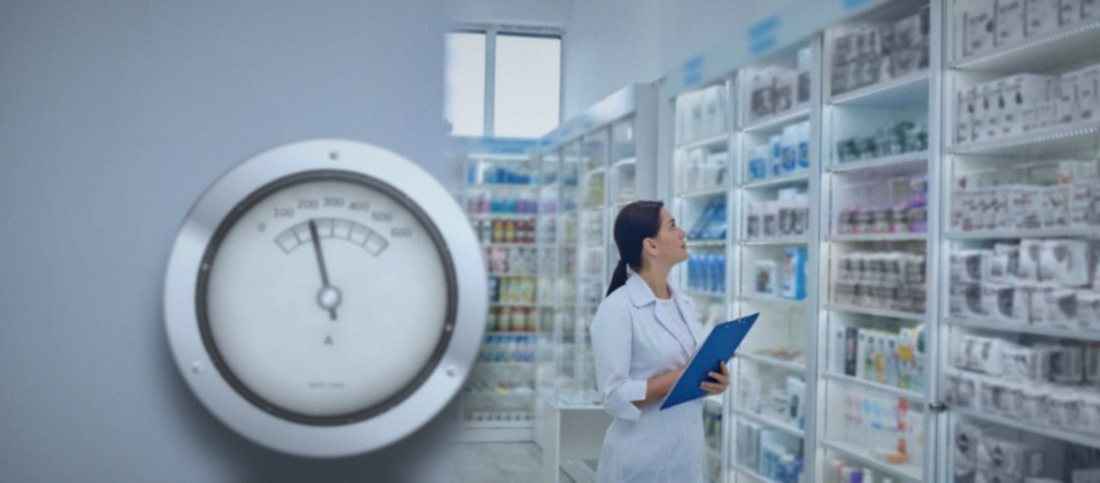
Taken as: A 200
